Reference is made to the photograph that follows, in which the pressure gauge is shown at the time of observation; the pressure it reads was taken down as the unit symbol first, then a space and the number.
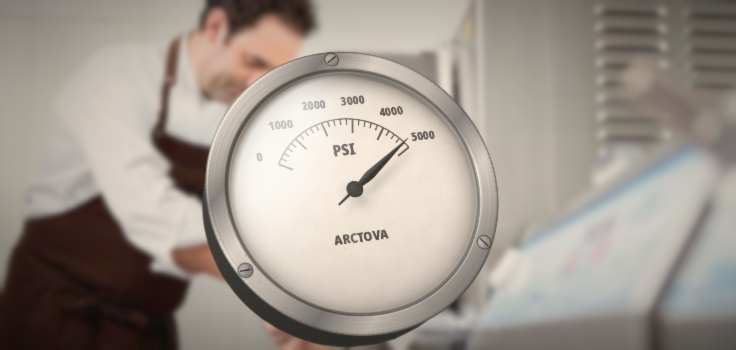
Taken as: psi 4800
